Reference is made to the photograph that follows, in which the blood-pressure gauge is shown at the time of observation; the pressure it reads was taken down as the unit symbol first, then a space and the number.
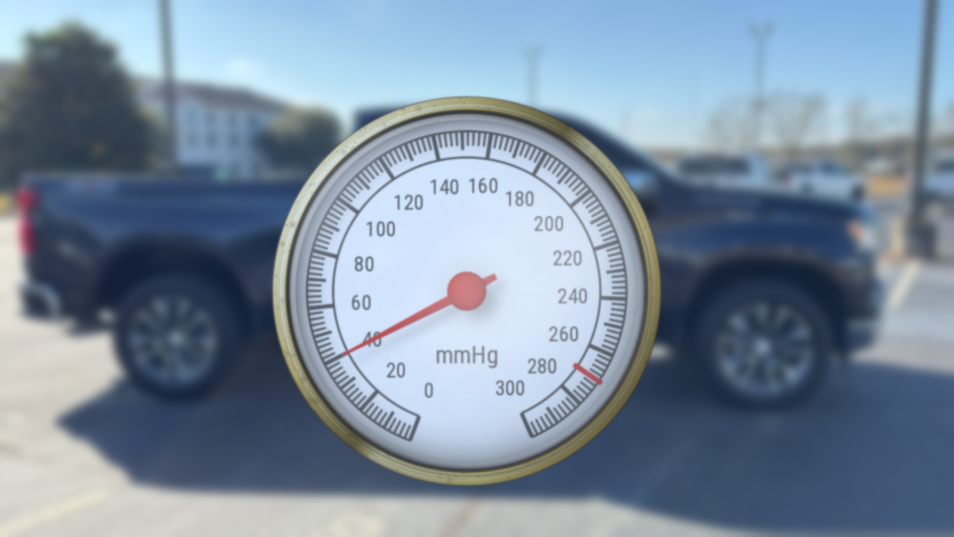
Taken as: mmHg 40
